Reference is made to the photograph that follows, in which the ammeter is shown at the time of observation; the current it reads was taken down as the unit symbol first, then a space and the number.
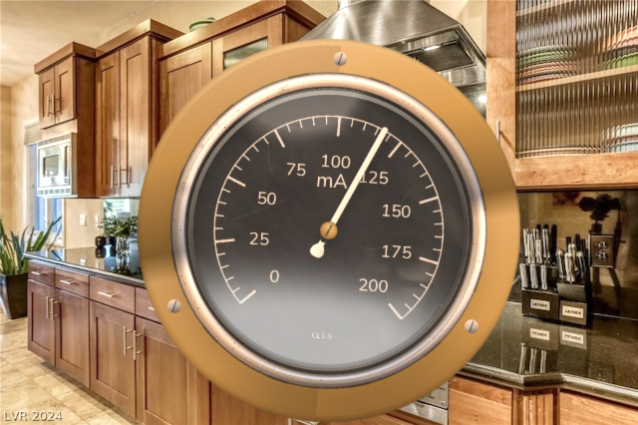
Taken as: mA 117.5
